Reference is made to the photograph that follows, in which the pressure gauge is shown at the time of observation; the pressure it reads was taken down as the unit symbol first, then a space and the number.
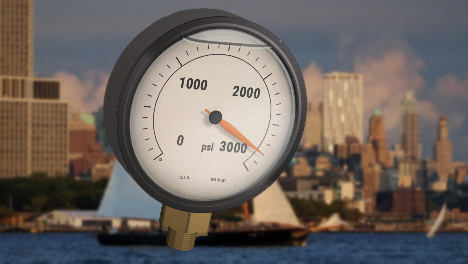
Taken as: psi 2800
